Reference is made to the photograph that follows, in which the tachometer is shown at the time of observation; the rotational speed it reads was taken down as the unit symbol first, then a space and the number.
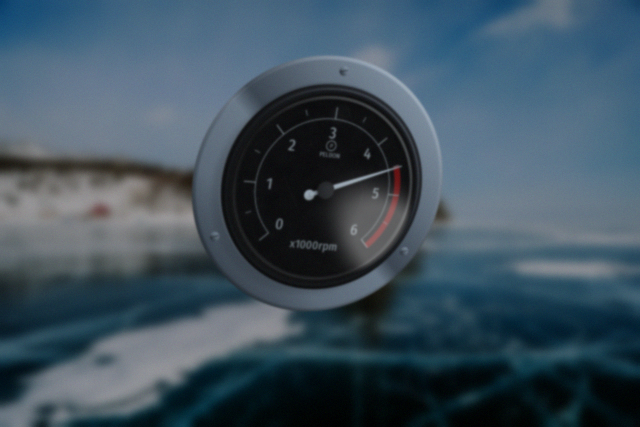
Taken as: rpm 4500
